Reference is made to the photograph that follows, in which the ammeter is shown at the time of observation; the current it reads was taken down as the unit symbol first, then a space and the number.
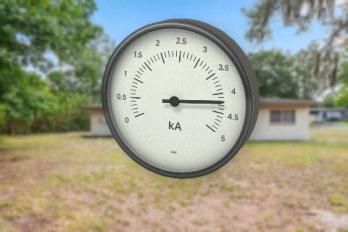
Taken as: kA 4.2
